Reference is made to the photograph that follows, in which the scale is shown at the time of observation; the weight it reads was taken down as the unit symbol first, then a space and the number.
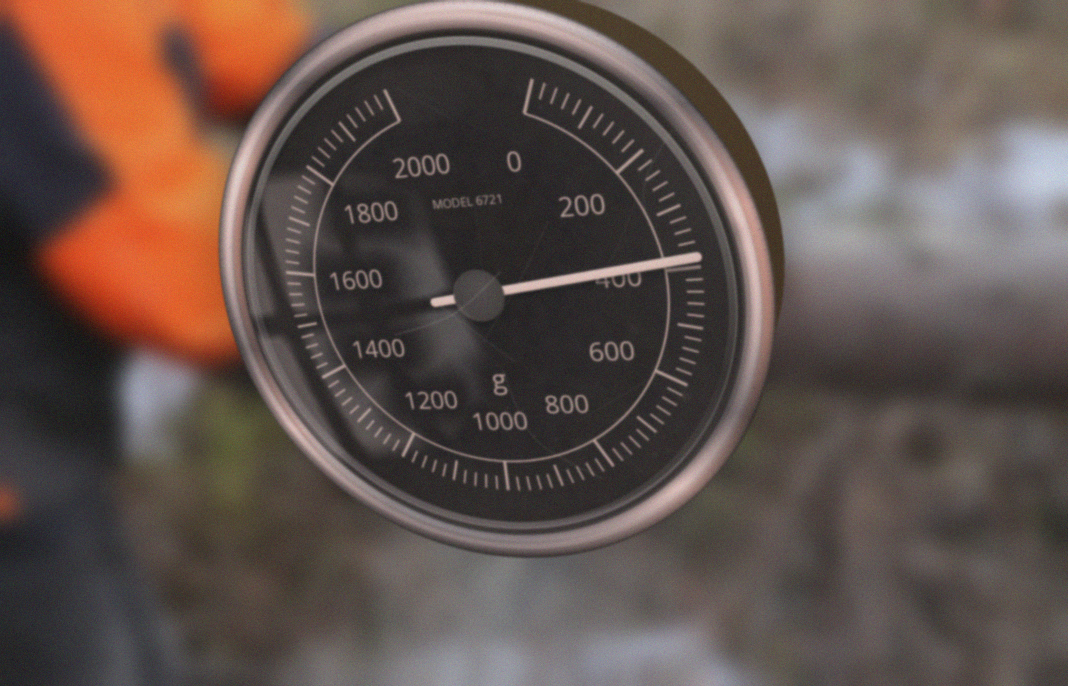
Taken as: g 380
